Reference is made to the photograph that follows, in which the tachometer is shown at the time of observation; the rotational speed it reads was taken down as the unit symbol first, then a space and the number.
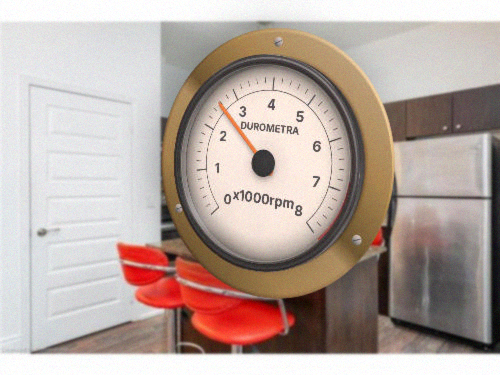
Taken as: rpm 2600
